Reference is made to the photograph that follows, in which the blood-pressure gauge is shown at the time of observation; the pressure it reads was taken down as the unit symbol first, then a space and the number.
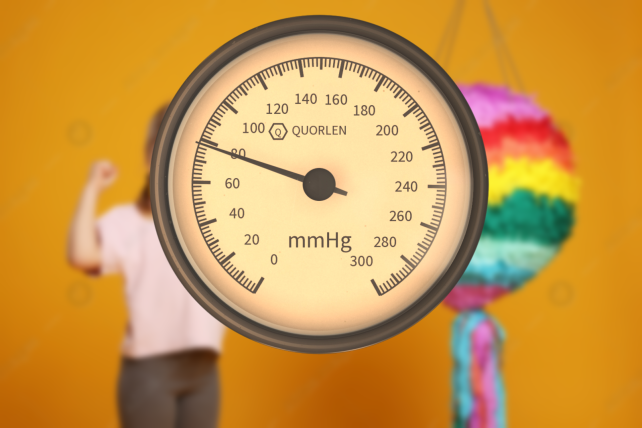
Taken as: mmHg 78
